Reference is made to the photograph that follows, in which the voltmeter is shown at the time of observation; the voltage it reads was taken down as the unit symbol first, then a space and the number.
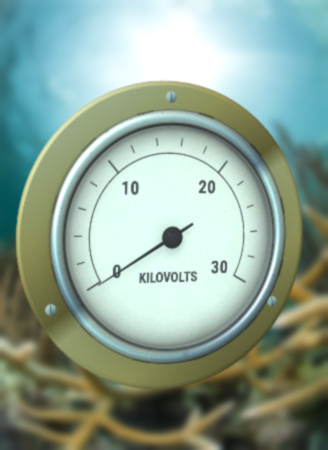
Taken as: kV 0
